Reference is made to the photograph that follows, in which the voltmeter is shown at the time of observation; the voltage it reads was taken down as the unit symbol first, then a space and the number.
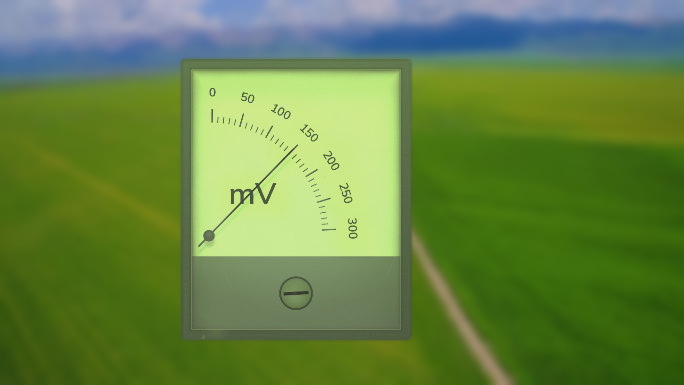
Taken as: mV 150
